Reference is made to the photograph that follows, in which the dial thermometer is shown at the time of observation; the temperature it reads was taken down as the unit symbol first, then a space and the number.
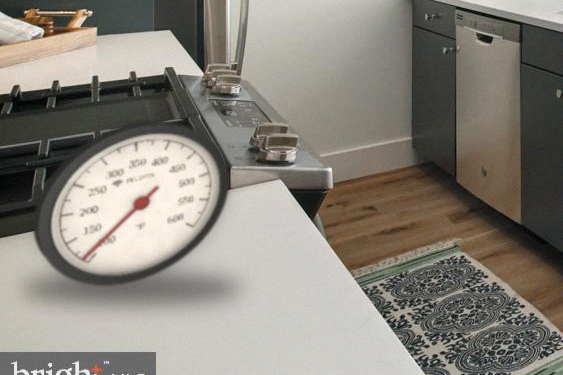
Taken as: °F 112.5
